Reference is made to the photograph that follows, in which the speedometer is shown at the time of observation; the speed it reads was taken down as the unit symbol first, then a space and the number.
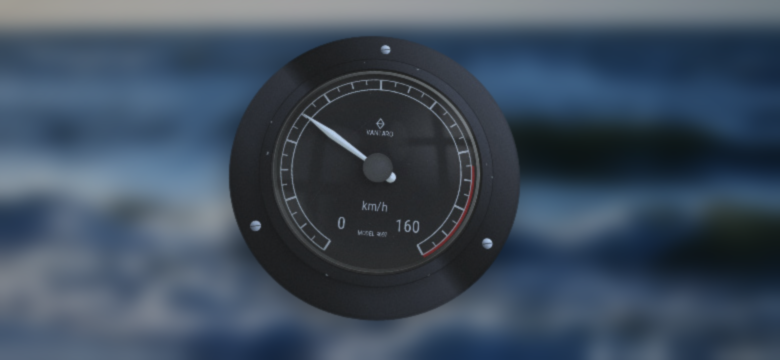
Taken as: km/h 50
